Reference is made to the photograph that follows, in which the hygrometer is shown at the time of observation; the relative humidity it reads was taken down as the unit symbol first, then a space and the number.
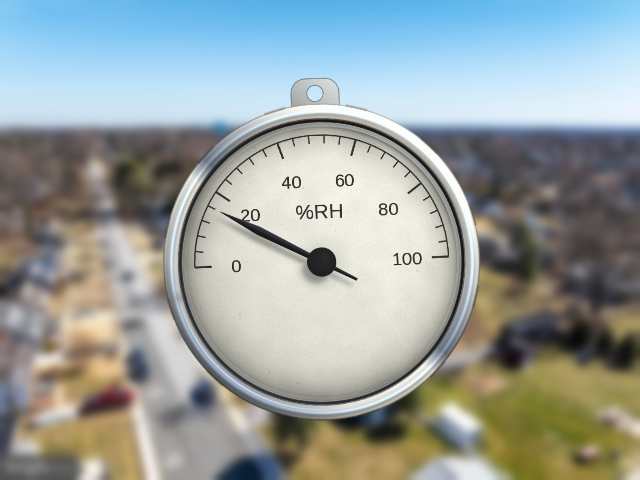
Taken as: % 16
